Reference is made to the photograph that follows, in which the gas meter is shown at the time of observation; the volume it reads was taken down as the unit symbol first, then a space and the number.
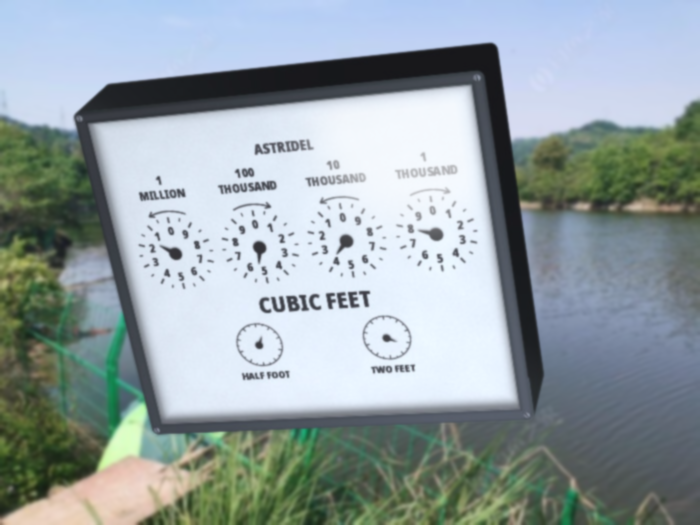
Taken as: ft³ 153800
